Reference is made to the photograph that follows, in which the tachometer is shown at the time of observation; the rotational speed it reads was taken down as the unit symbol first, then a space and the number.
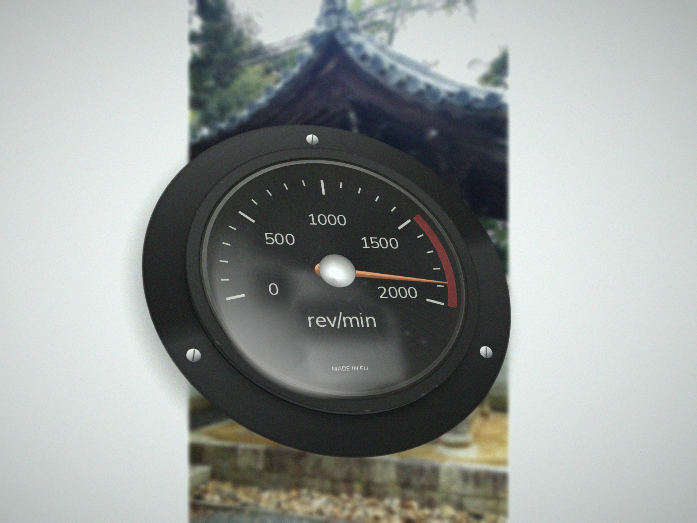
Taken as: rpm 1900
